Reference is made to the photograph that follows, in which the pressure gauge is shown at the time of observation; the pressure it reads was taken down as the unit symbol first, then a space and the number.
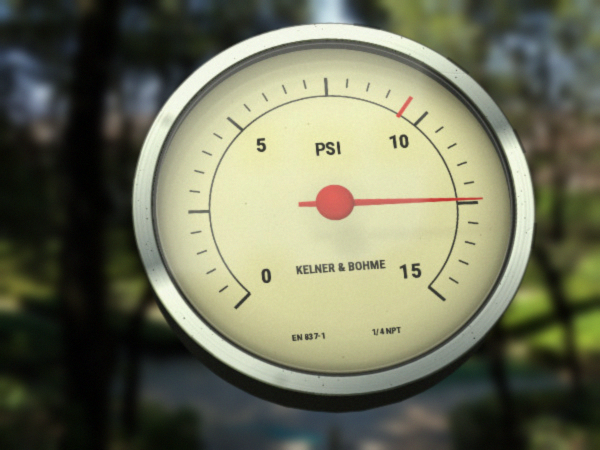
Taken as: psi 12.5
